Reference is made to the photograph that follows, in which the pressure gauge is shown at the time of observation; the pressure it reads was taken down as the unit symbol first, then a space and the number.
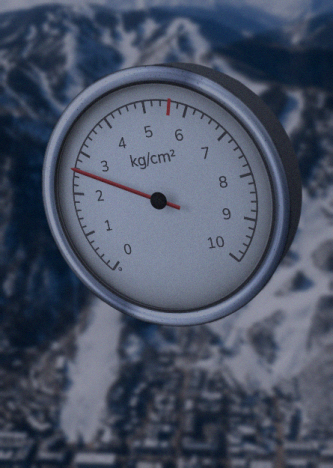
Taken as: kg/cm² 2.6
